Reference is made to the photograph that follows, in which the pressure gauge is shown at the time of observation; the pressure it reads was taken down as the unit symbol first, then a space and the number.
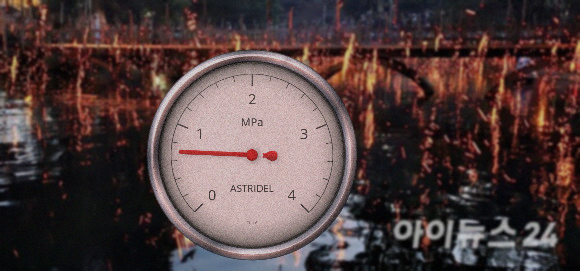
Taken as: MPa 0.7
